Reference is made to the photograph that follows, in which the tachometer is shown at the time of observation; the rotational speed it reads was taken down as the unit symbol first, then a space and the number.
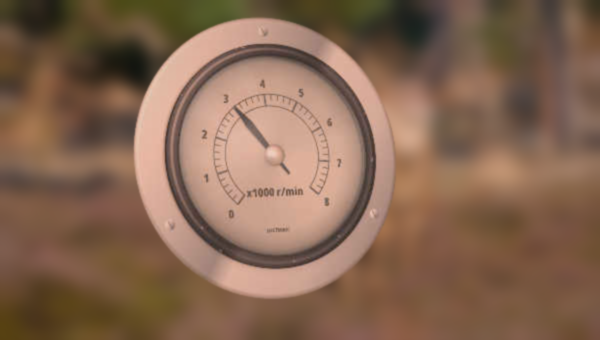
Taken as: rpm 3000
